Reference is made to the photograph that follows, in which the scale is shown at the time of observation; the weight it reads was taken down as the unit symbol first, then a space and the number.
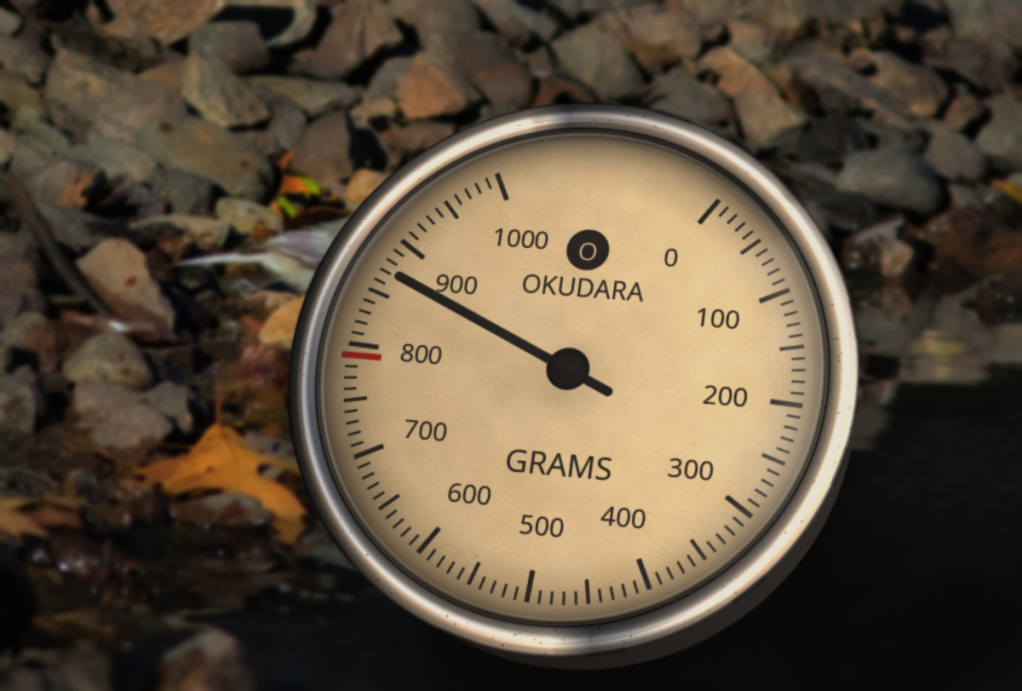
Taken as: g 870
